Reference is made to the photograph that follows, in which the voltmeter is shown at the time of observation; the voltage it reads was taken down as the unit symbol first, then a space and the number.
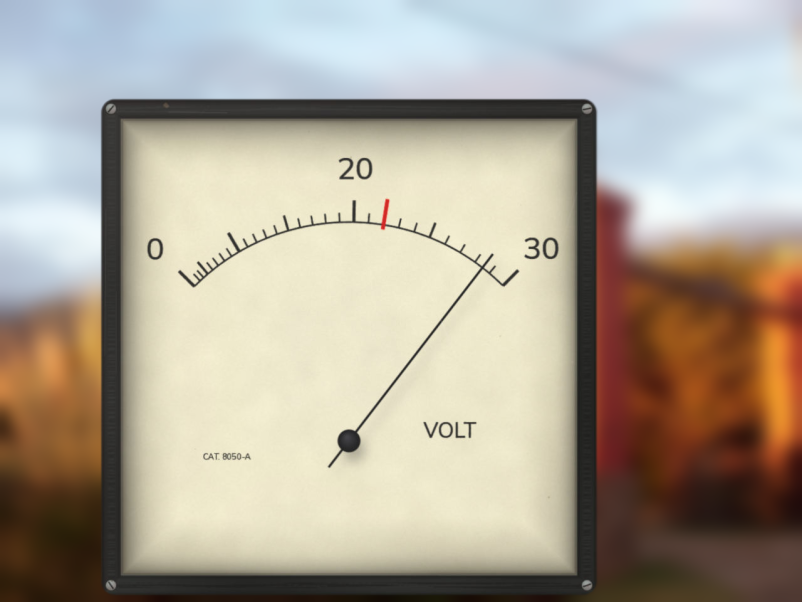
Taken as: V 28.5
